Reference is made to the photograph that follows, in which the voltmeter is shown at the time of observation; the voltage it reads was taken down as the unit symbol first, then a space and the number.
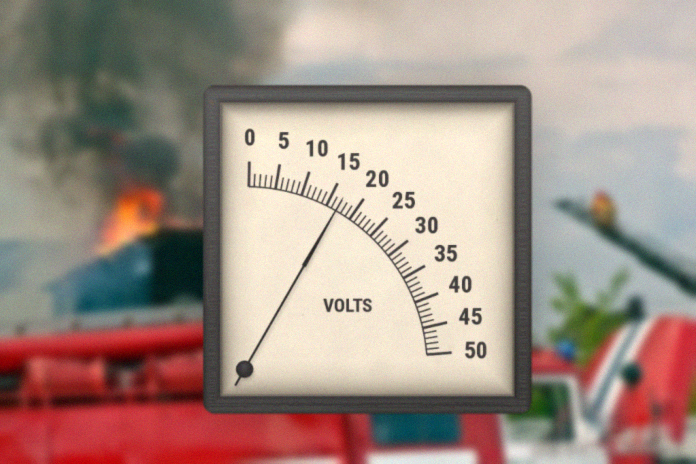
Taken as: V 17
